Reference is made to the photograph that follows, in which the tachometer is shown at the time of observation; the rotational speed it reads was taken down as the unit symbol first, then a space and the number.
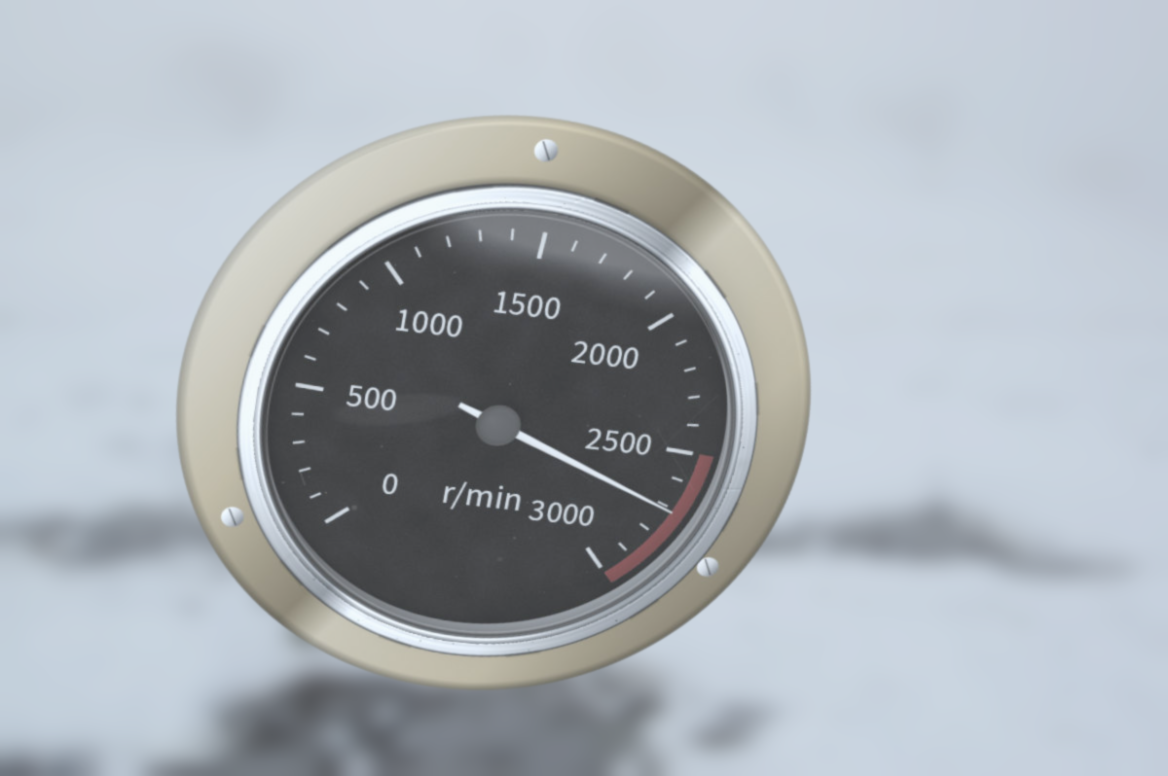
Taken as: rpm 2700
